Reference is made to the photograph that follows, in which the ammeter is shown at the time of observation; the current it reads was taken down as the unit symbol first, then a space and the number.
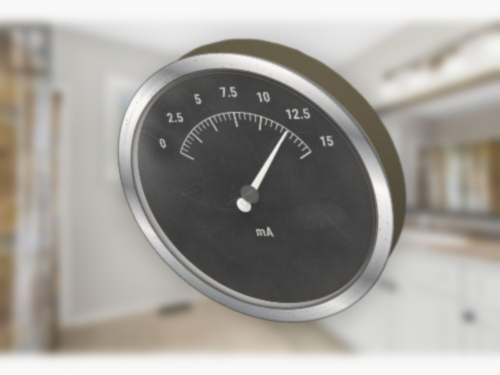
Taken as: mA 12.5
